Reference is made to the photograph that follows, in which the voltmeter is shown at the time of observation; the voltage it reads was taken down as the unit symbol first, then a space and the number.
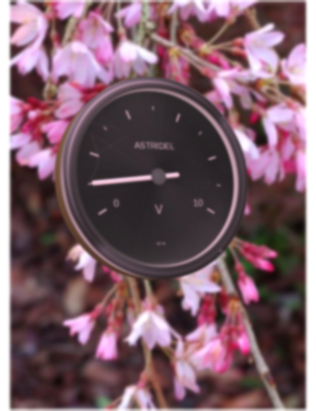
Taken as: V 1
